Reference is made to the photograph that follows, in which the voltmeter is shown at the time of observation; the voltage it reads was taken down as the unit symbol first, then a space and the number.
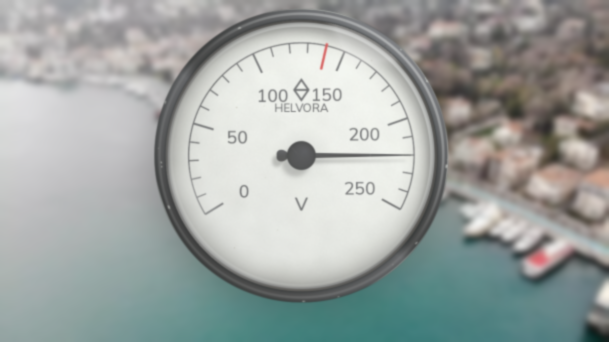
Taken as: V 220
